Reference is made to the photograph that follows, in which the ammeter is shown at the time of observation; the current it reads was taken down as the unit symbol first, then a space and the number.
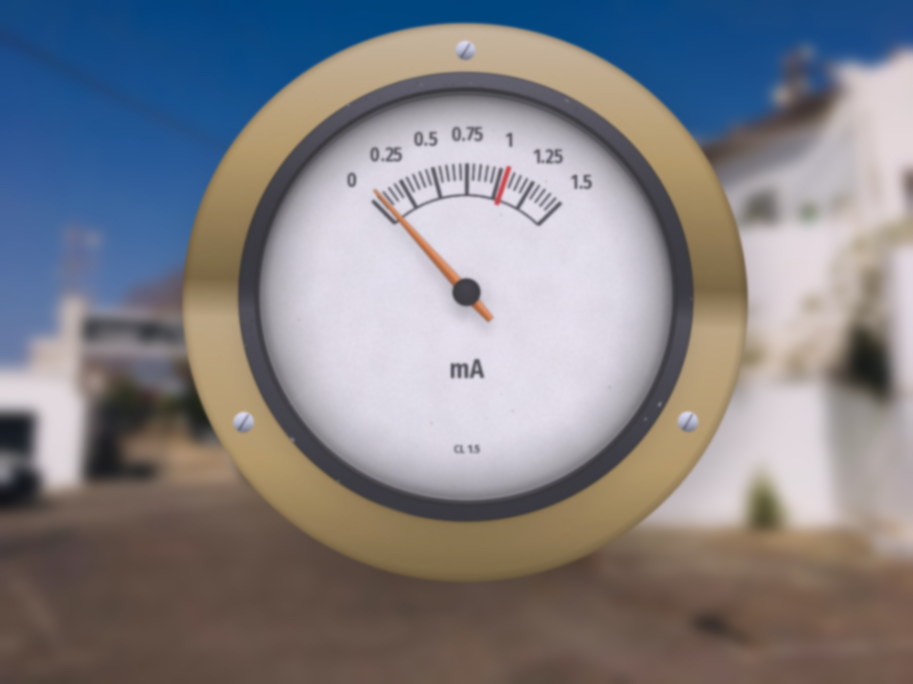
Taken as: mA 0.05
